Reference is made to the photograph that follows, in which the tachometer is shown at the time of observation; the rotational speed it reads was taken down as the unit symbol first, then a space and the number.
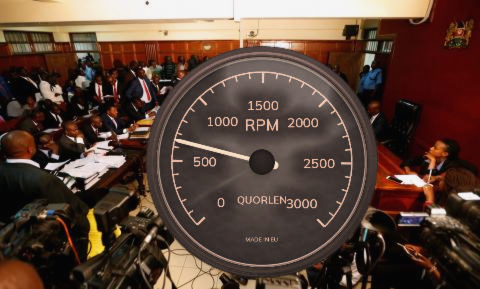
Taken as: rpm 650
